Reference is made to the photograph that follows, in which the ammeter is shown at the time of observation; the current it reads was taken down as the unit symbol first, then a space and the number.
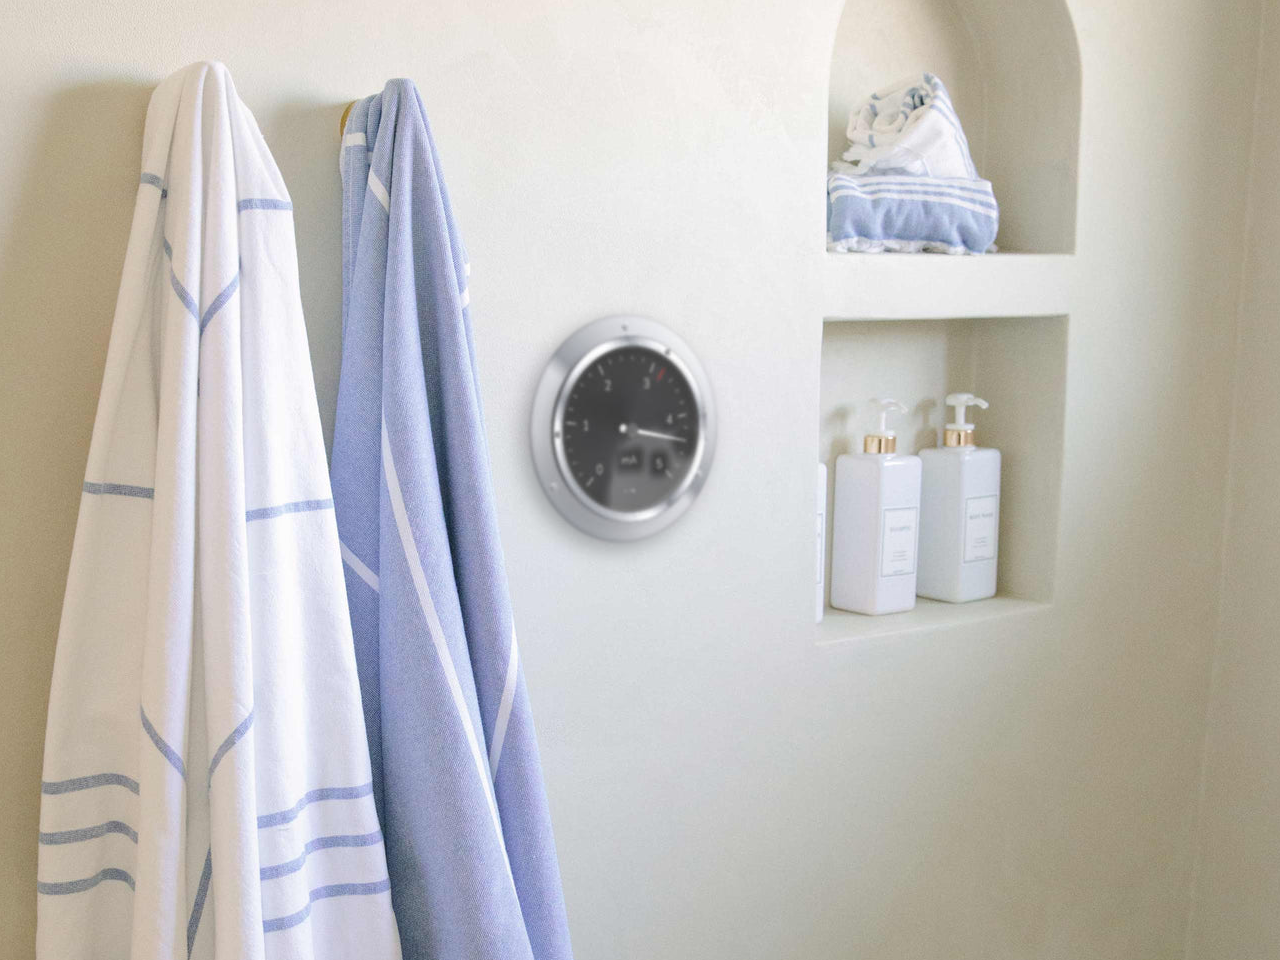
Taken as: mA 4.4
